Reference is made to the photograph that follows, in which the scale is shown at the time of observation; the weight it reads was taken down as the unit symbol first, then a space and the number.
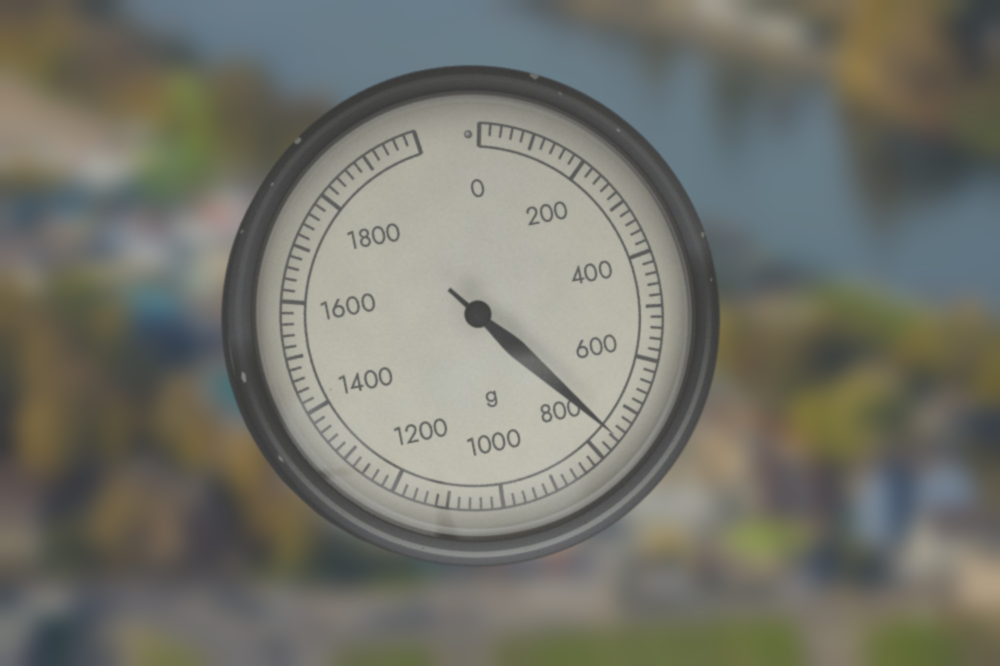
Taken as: g 760
